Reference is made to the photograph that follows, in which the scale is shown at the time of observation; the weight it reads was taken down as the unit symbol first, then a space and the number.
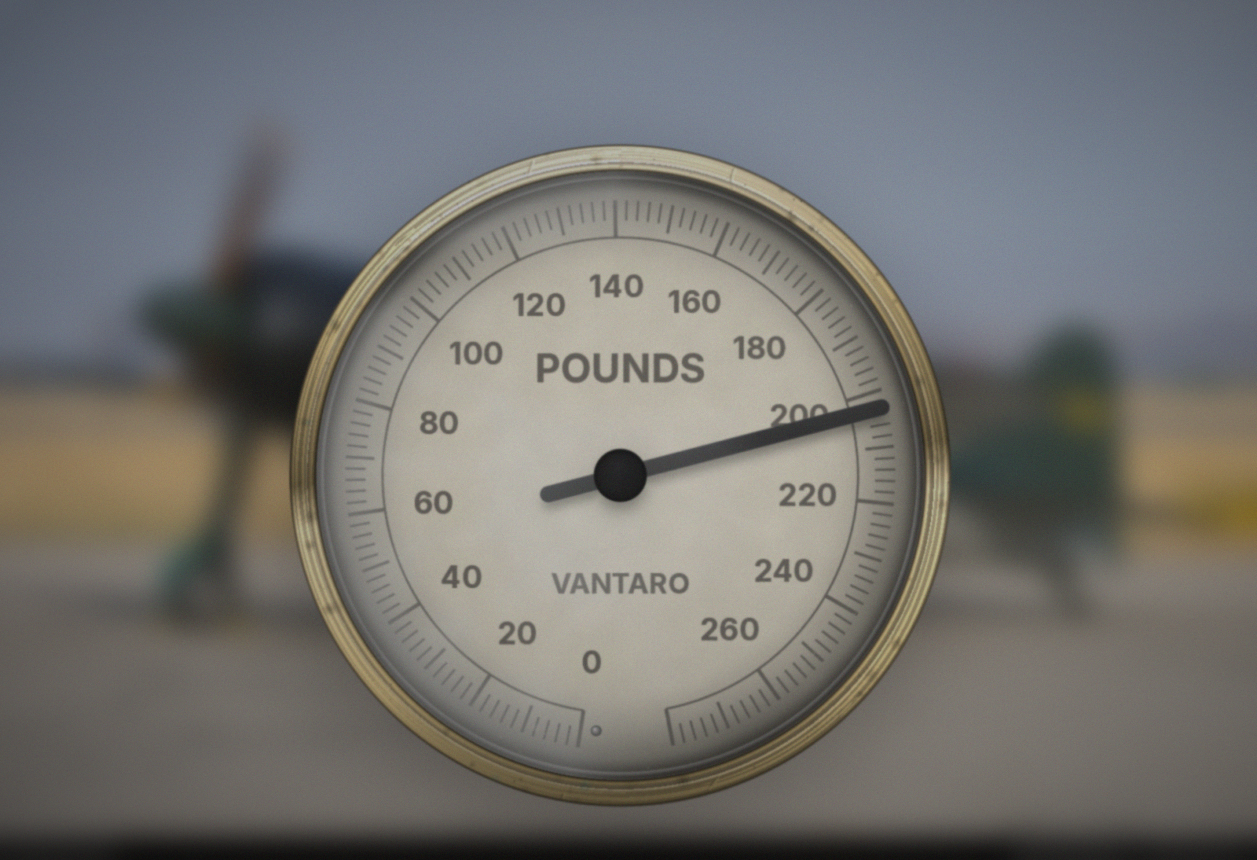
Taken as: lb 203
